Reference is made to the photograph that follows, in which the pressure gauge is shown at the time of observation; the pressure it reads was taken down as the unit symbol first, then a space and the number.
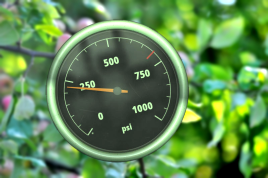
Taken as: psi 225
